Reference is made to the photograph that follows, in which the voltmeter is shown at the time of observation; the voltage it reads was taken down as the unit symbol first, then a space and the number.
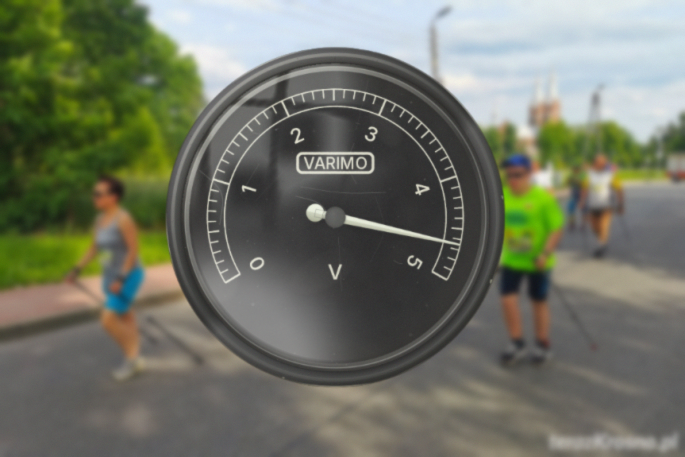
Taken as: V 4.65
